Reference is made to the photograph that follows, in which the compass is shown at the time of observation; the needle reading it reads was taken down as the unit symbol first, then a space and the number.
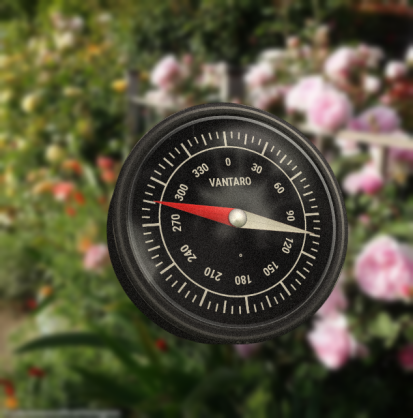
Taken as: ° 285
